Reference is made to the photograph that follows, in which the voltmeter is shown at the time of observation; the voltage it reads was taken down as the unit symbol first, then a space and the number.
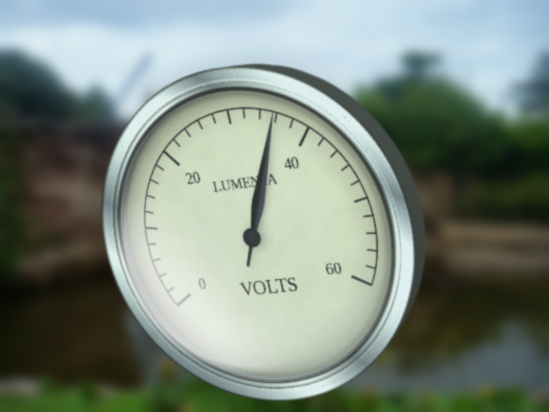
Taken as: V 36
